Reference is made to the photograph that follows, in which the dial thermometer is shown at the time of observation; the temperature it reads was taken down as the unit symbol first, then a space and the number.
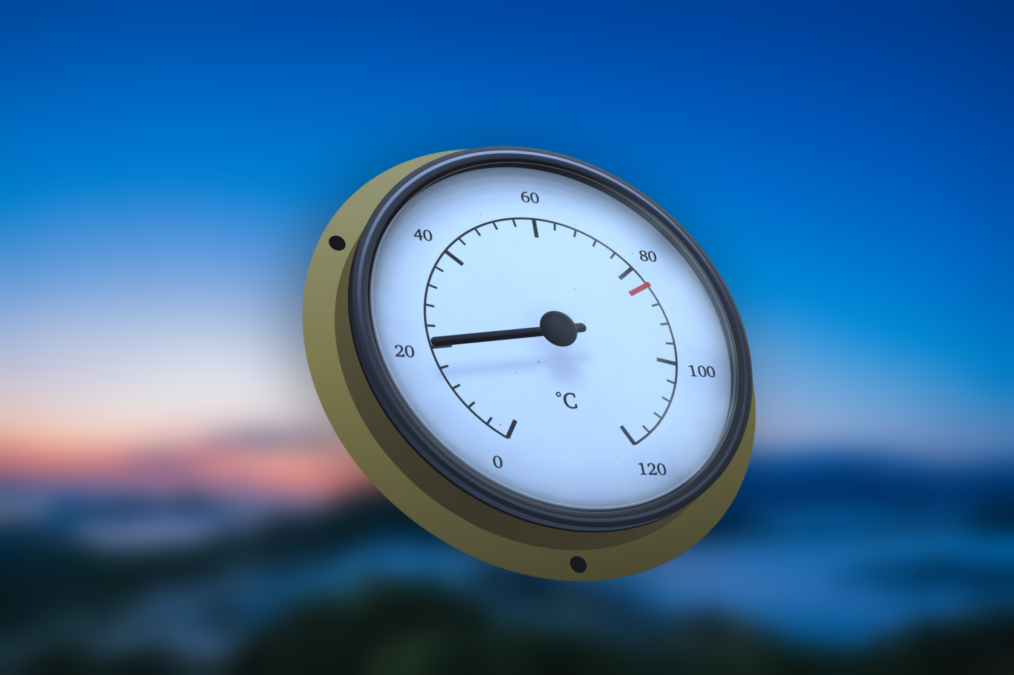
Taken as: °C 20
